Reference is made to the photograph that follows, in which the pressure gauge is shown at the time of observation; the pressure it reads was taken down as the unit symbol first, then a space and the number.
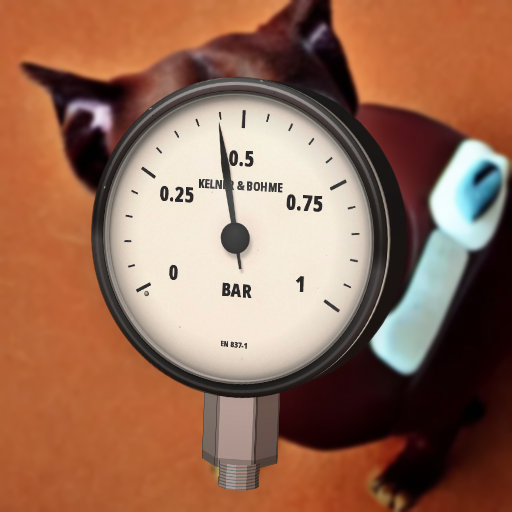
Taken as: bar 0.45
